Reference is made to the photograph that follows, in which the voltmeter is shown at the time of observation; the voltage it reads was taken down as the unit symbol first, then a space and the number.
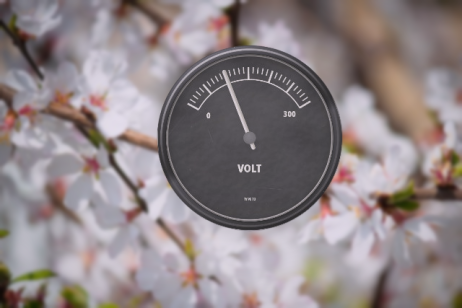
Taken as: V 100
